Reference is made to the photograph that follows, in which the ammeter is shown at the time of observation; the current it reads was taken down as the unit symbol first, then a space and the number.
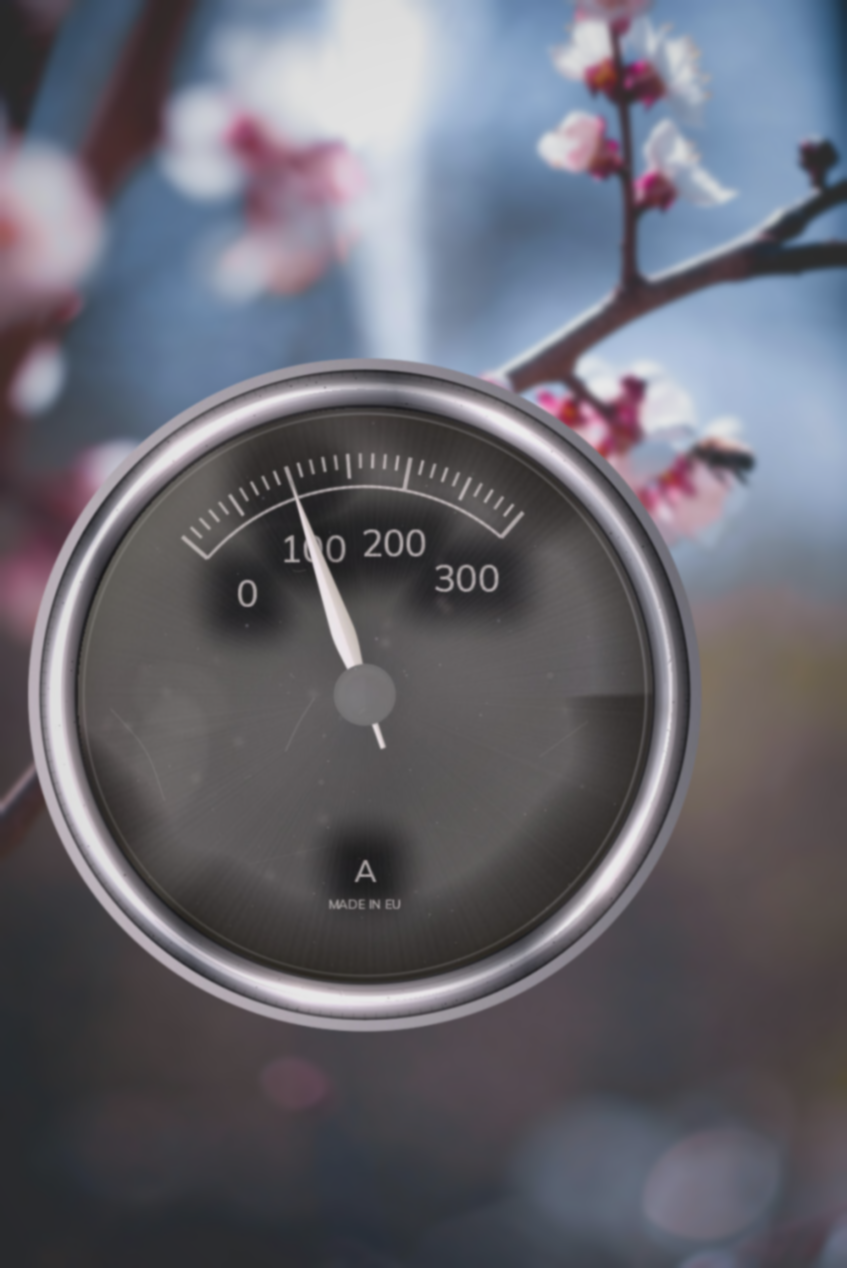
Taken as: A 100
